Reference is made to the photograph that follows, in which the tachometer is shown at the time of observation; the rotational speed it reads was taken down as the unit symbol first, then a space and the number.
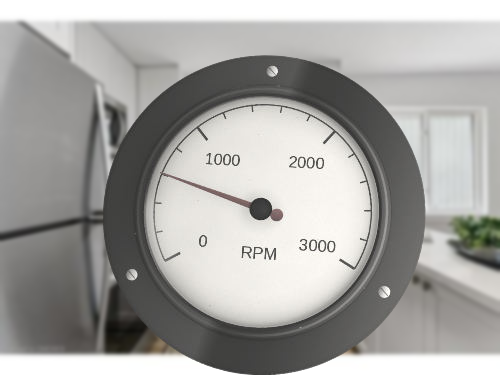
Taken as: rpm 600
